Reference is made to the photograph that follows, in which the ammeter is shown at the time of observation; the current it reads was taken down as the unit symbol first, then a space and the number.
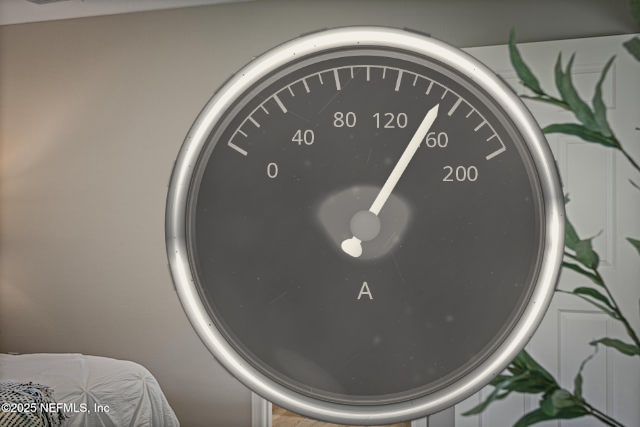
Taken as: A 150
